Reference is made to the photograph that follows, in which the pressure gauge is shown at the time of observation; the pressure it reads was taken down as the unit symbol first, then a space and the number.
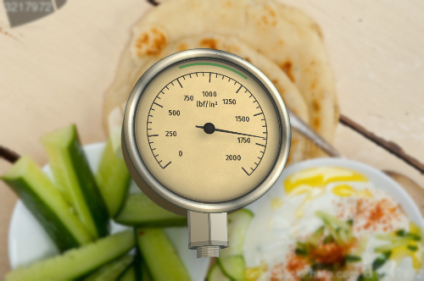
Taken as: psi 1700
